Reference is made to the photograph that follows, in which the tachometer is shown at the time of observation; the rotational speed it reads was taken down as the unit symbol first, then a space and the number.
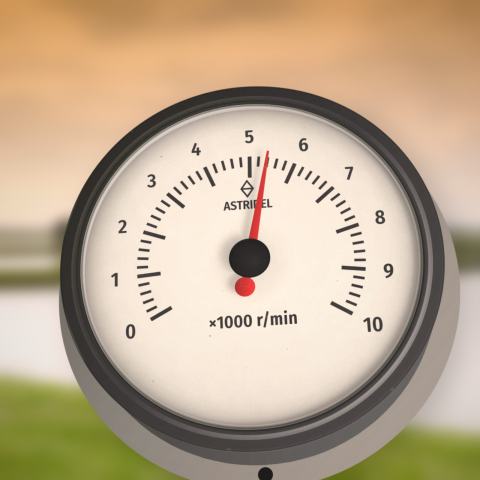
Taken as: rpm 5400
